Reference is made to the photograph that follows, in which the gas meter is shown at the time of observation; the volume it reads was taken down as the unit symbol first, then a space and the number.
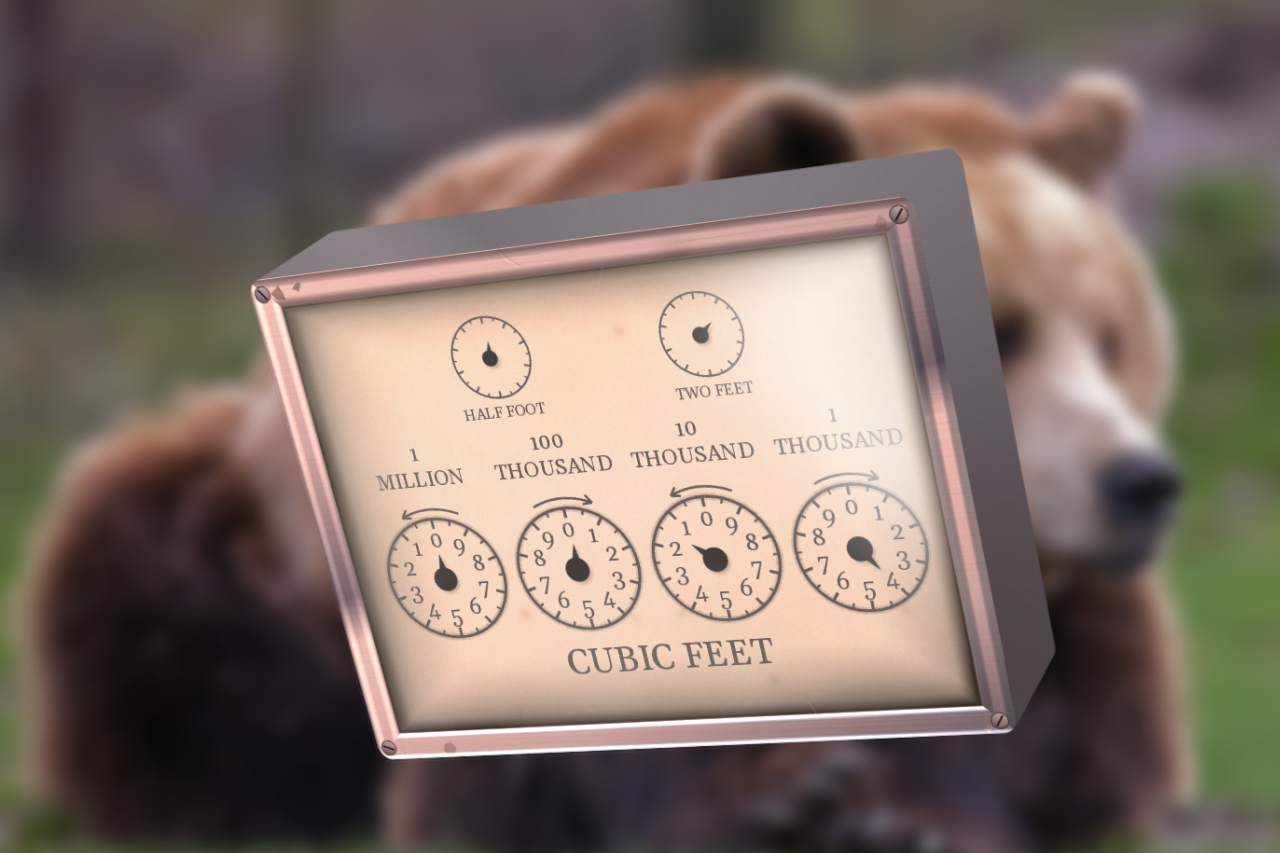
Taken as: ft³ 1400
